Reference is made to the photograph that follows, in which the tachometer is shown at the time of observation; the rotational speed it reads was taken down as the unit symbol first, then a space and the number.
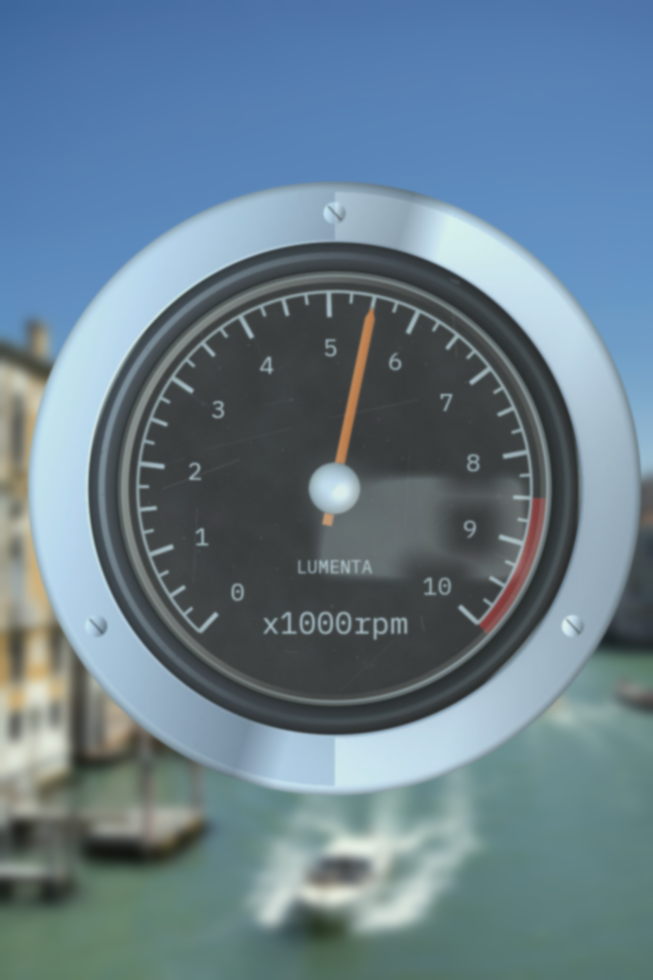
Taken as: rpm 5500
